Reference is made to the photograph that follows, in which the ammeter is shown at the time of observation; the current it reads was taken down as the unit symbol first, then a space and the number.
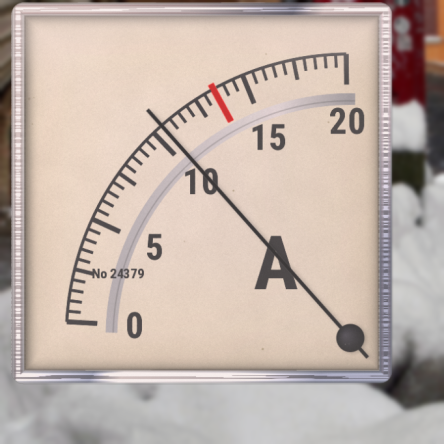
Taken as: A 10.5
